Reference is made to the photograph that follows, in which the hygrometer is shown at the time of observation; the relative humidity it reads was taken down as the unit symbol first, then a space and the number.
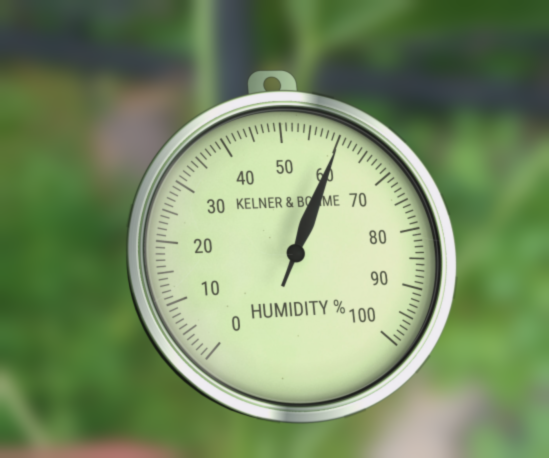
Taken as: % 60
